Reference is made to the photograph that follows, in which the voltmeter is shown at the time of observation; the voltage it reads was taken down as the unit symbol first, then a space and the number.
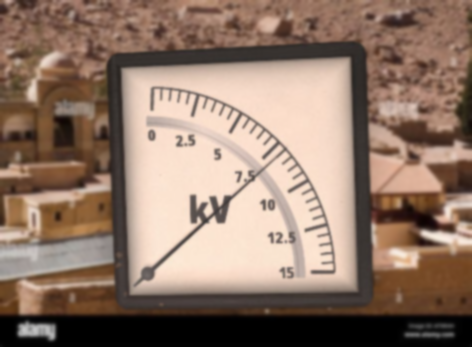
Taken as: kV 8
